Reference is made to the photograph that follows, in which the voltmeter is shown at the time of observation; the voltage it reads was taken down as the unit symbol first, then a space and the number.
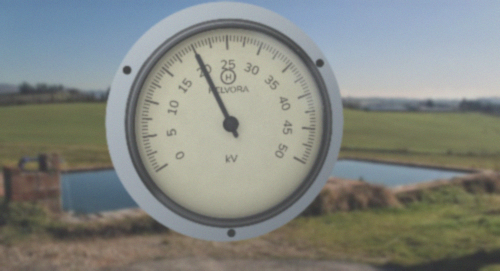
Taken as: kV 20
